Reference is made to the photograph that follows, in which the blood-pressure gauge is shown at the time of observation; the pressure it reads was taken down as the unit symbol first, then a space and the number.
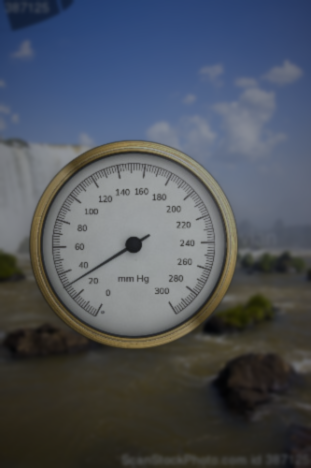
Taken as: mmHg 30
